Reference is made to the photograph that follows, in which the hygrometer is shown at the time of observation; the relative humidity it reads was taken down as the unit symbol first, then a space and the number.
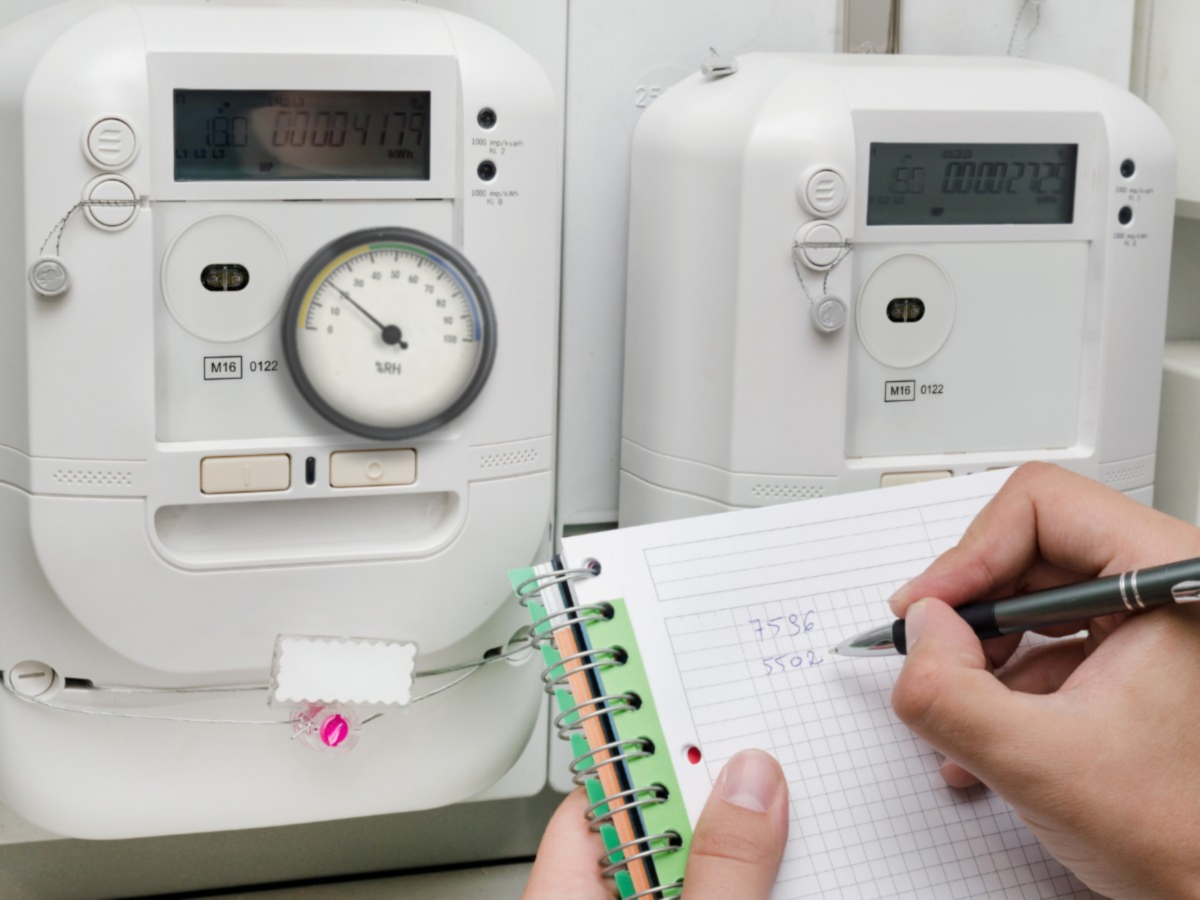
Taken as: % 20
